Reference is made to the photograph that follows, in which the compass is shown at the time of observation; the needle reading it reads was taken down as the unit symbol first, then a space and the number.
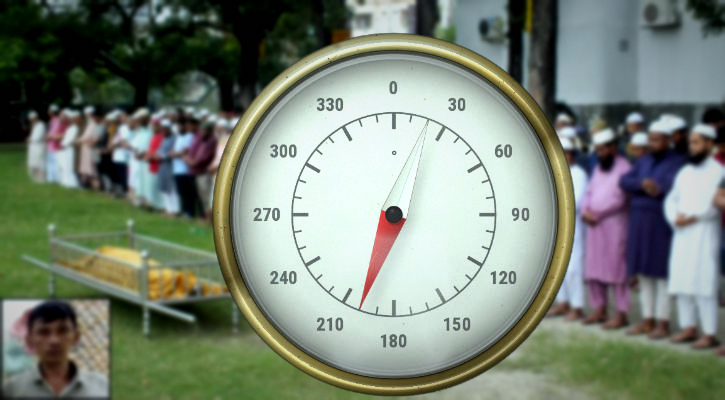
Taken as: ° 200
